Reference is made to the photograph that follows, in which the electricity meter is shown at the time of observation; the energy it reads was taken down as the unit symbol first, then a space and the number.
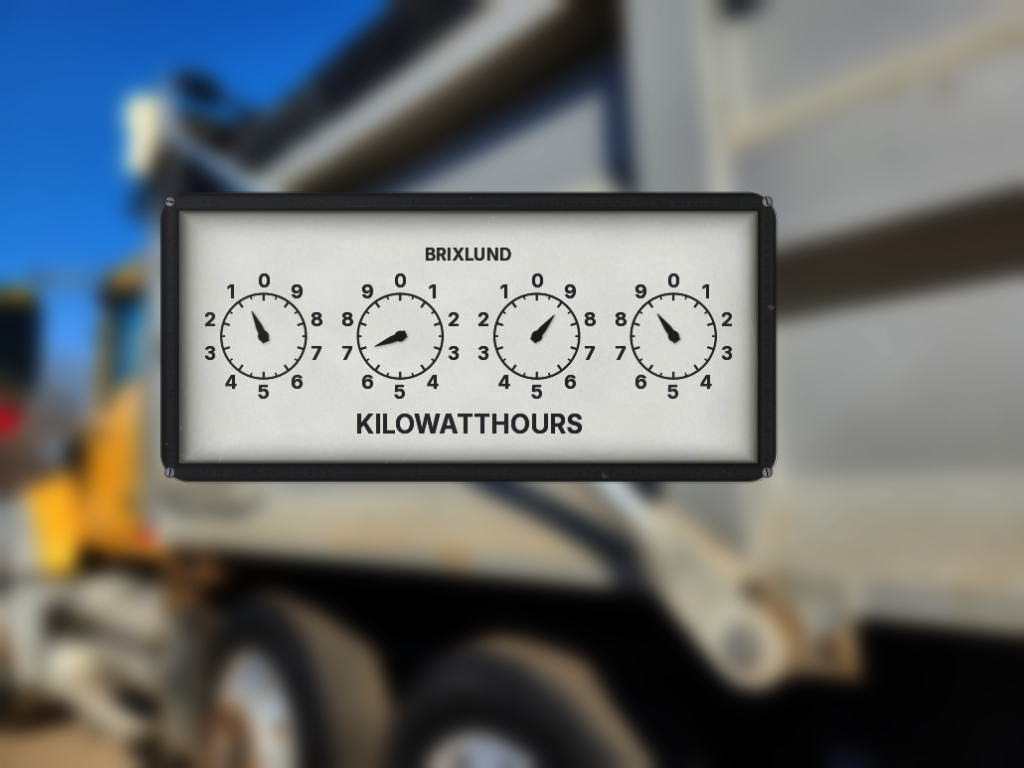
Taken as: kWh 689
